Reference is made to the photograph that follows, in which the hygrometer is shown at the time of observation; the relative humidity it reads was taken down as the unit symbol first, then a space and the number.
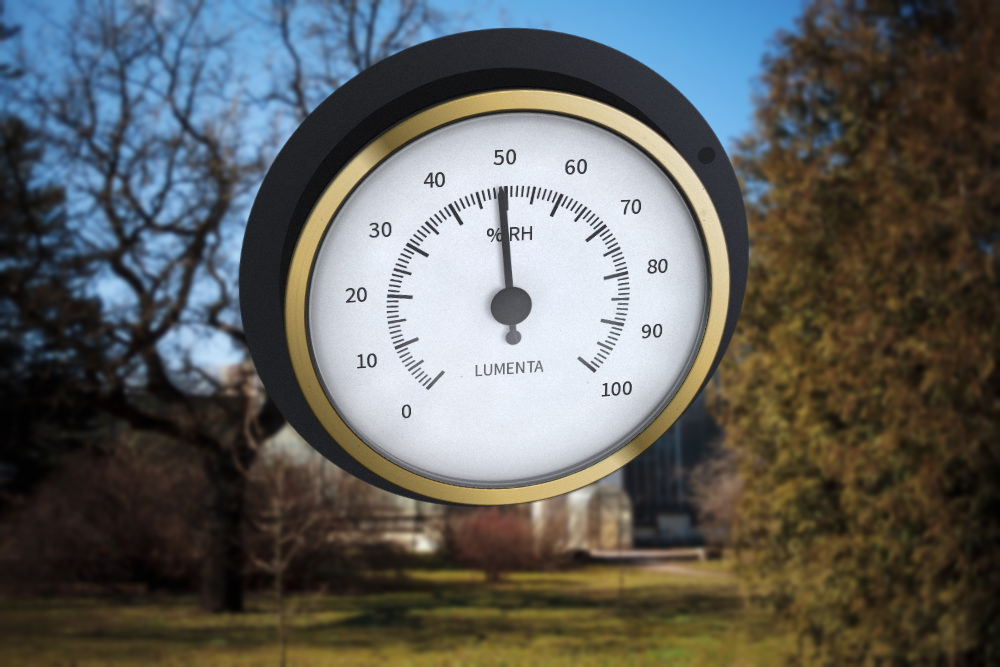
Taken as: % 49
